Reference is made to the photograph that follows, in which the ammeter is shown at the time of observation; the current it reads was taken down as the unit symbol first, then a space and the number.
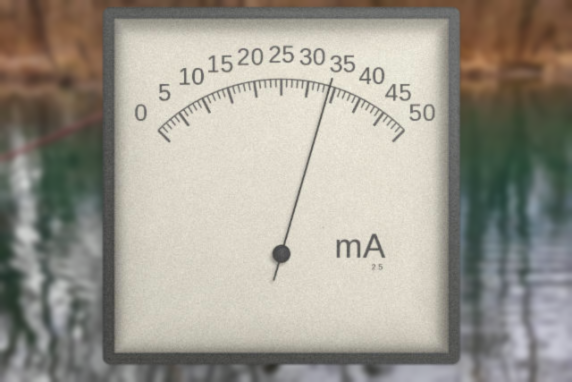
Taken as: mA 34
